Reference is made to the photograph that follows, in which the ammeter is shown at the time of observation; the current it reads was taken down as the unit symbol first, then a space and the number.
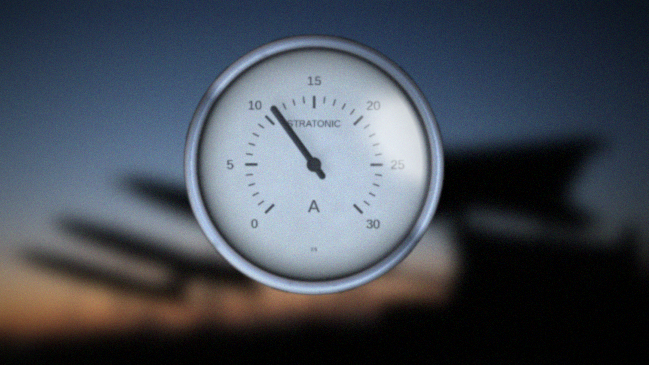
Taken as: A 11
